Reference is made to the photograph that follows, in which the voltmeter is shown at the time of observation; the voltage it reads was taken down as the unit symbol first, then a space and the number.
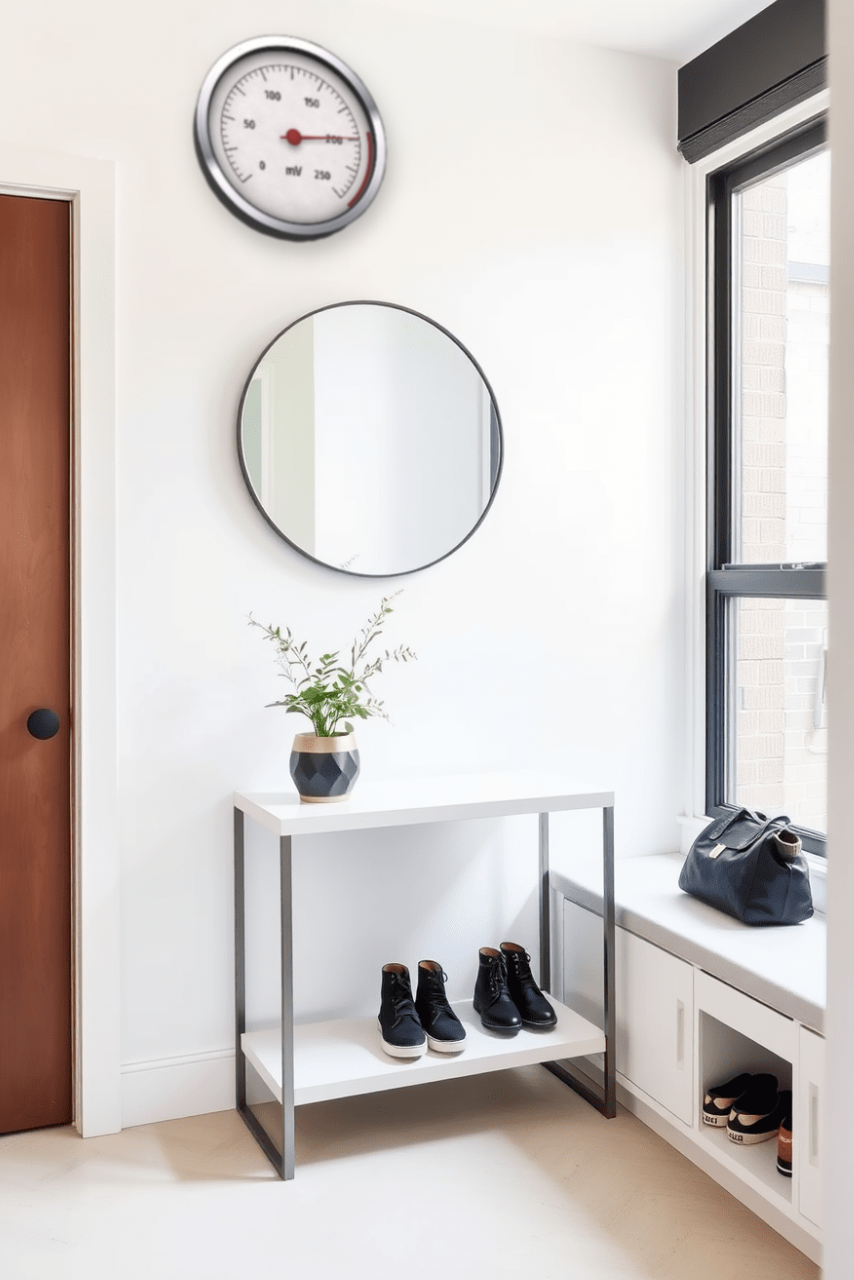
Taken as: mV 200
